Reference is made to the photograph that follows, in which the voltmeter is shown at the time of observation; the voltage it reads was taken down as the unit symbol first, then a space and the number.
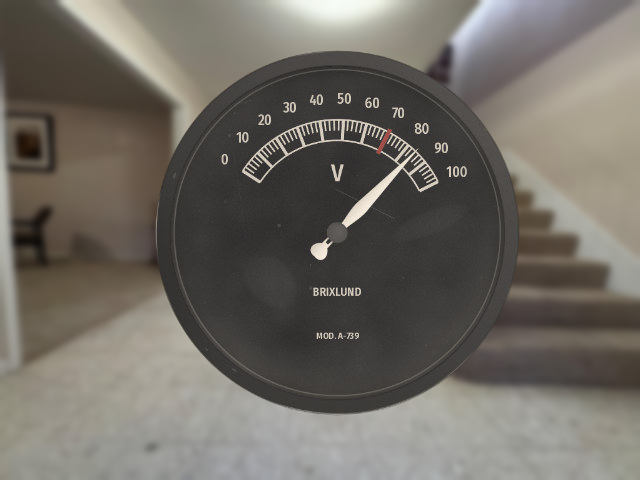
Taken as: V 84
